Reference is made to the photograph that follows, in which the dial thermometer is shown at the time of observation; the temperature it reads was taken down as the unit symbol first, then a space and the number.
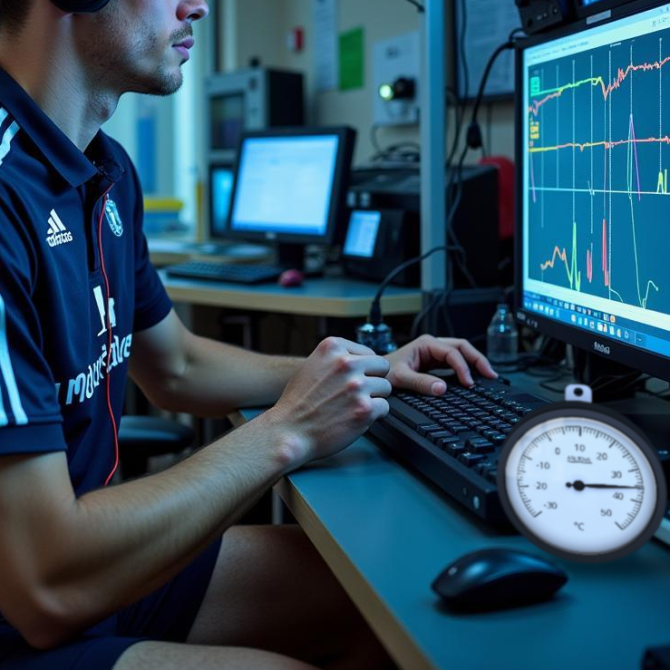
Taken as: °C 35
